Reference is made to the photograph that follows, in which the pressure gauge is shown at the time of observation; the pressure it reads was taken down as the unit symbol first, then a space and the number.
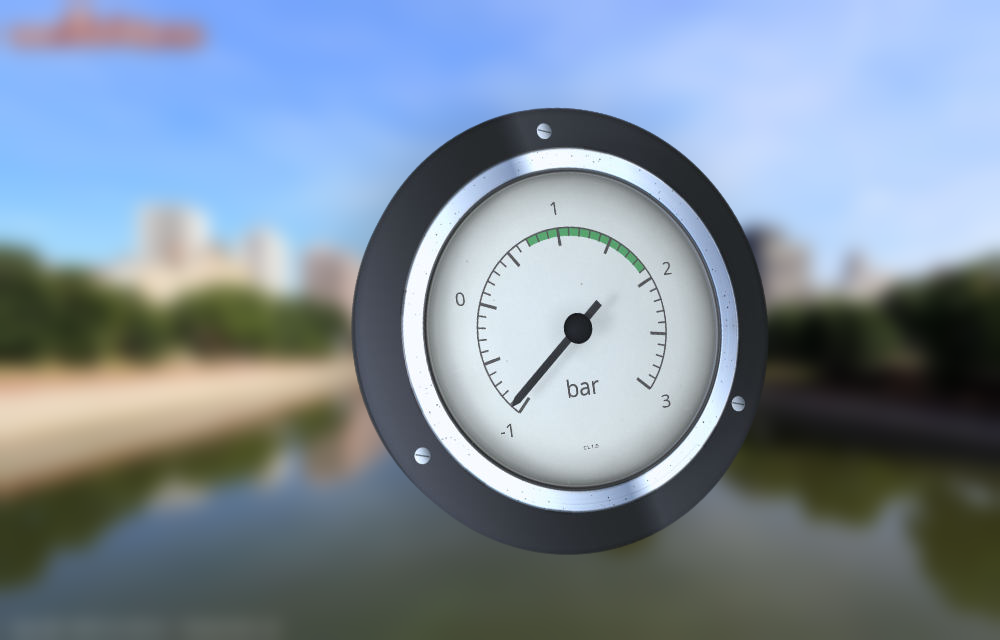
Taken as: bar -0.9
